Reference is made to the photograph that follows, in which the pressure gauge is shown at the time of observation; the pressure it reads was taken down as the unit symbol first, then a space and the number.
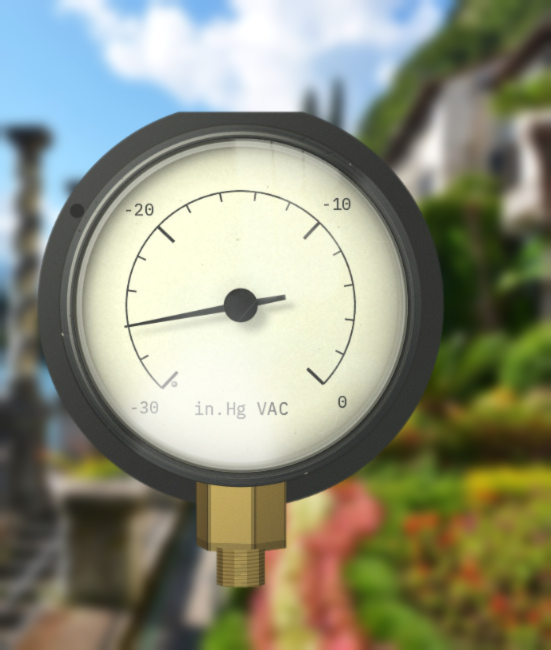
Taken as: inHg -26
